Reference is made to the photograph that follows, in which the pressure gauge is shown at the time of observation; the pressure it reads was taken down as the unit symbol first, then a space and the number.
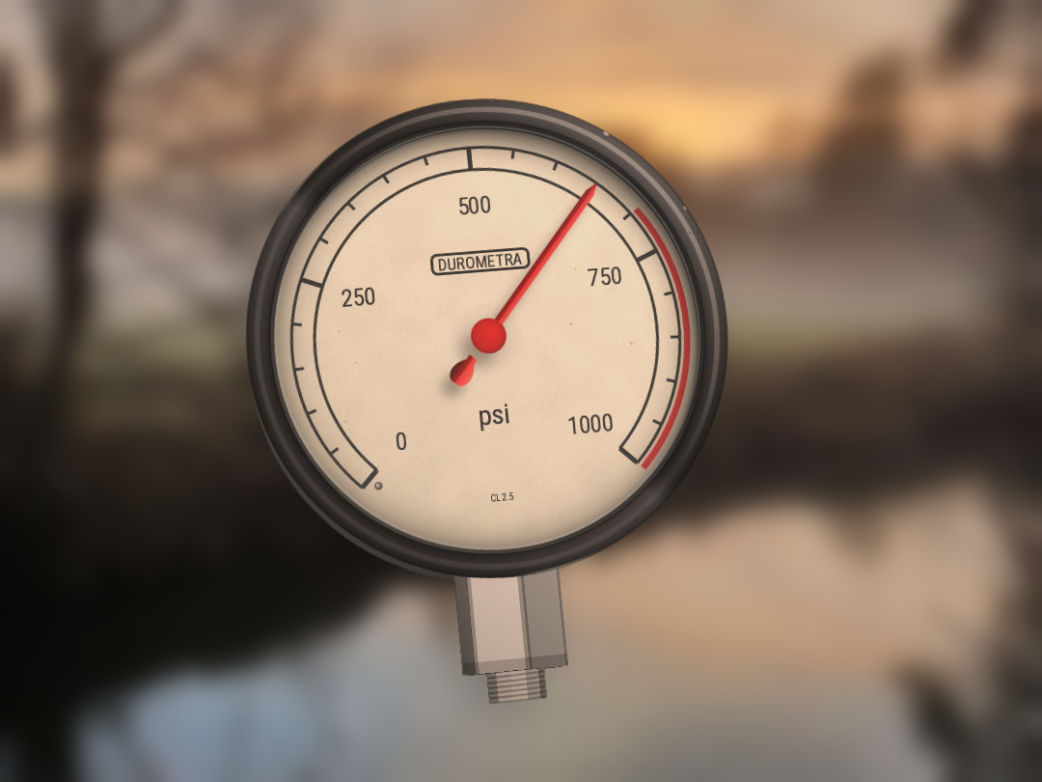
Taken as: psi 650
